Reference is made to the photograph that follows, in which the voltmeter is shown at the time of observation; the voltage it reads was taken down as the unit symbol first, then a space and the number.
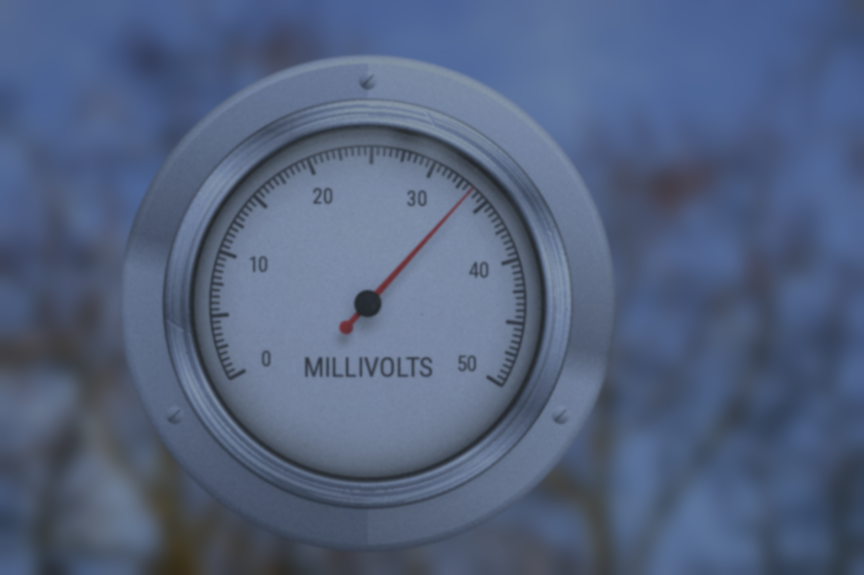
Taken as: mV 33.5
